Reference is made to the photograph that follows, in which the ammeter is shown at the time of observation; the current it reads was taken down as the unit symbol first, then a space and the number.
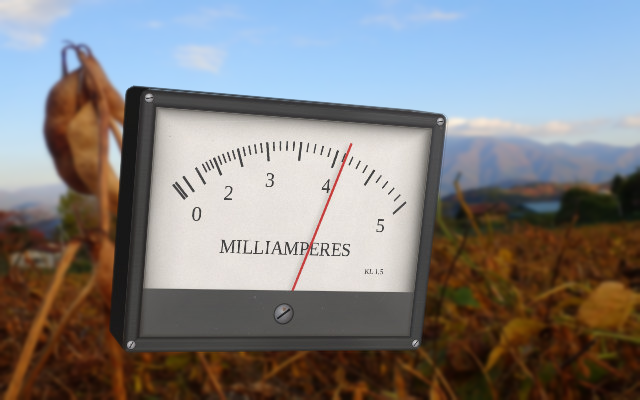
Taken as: mA 4.1
